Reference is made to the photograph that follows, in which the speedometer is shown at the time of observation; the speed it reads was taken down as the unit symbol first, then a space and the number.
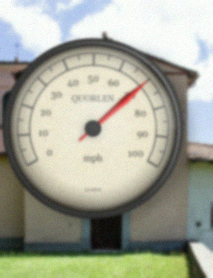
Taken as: mph 70
